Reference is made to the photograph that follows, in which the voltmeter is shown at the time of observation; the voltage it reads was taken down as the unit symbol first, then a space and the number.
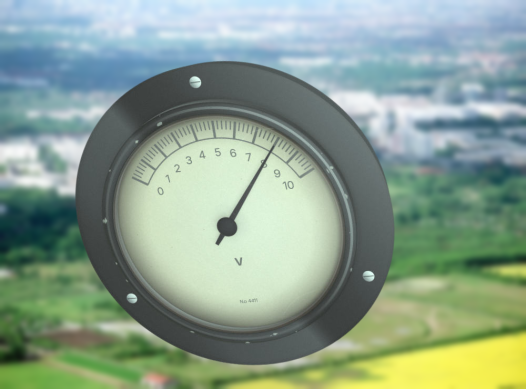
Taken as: V 8
